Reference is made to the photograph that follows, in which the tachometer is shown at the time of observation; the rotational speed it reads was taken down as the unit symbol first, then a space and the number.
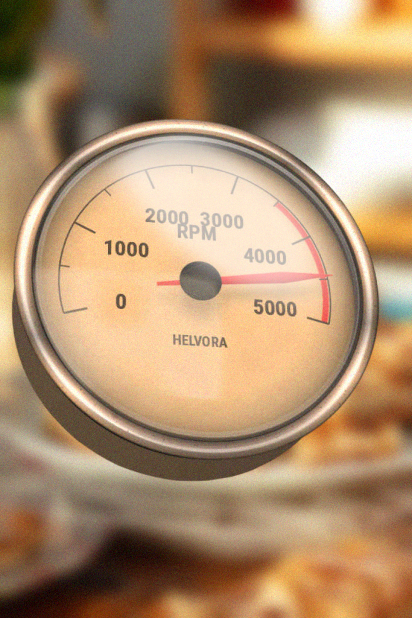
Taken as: rpm 4500
